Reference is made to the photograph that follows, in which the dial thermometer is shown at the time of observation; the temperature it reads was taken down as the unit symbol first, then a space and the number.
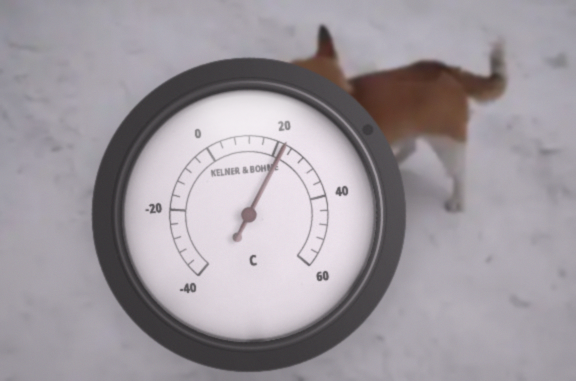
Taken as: °C 22
